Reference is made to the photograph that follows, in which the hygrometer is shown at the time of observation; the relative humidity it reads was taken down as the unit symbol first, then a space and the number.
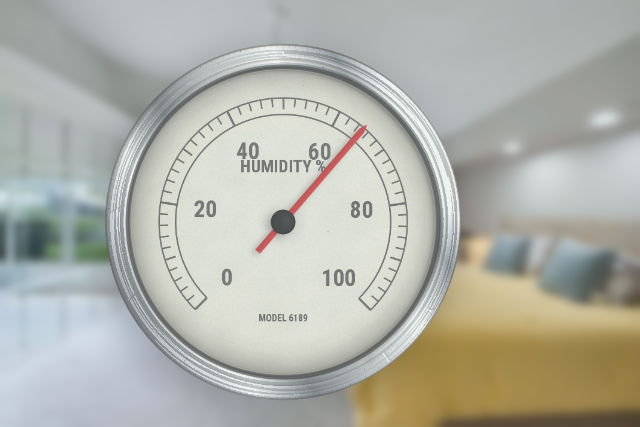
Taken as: % 65
